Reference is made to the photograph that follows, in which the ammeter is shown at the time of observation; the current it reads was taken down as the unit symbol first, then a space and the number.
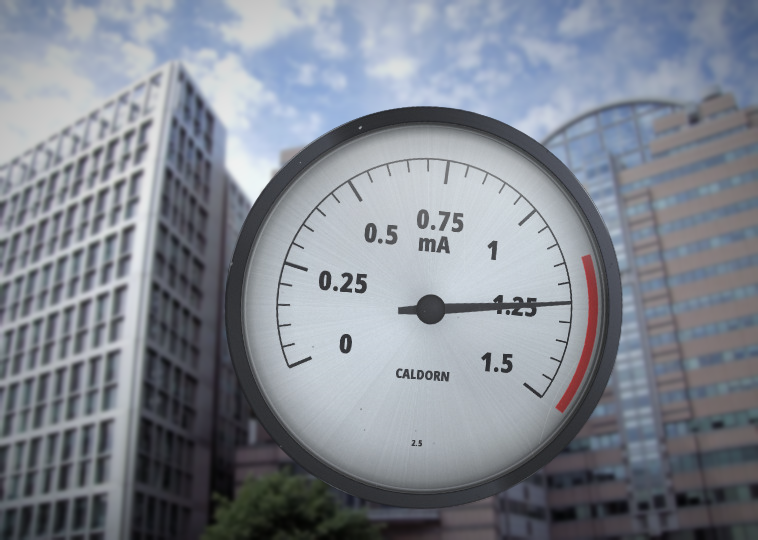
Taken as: mA 1.25
